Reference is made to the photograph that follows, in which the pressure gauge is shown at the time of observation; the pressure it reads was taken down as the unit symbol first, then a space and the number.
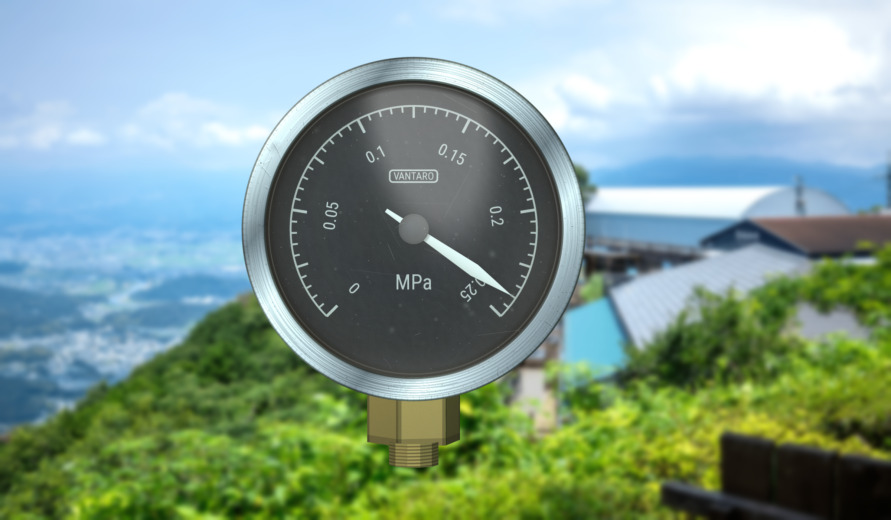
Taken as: MPa 0.24
